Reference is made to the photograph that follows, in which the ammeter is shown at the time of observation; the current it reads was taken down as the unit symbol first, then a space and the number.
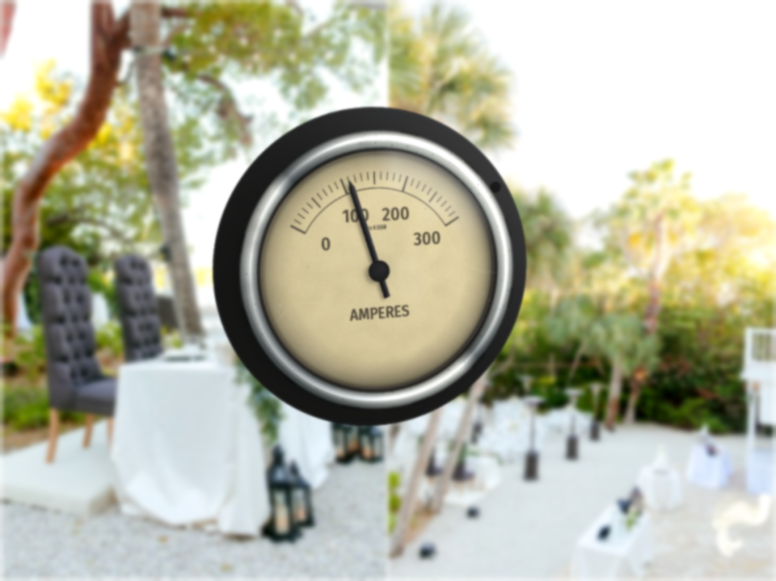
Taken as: A 110
